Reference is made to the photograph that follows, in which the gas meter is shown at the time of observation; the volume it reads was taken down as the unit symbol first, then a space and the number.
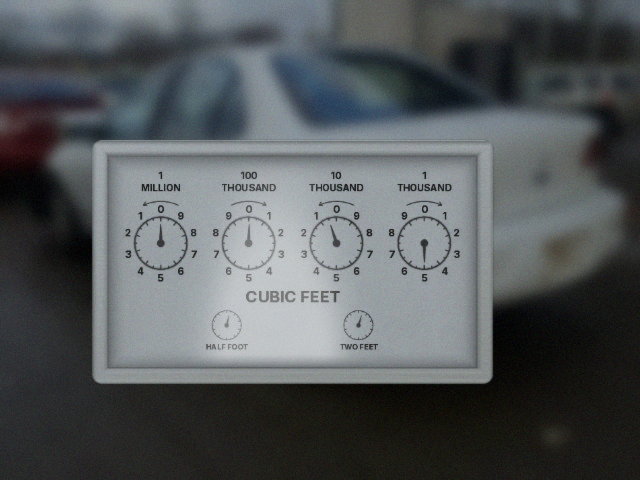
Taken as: ft³ 500
